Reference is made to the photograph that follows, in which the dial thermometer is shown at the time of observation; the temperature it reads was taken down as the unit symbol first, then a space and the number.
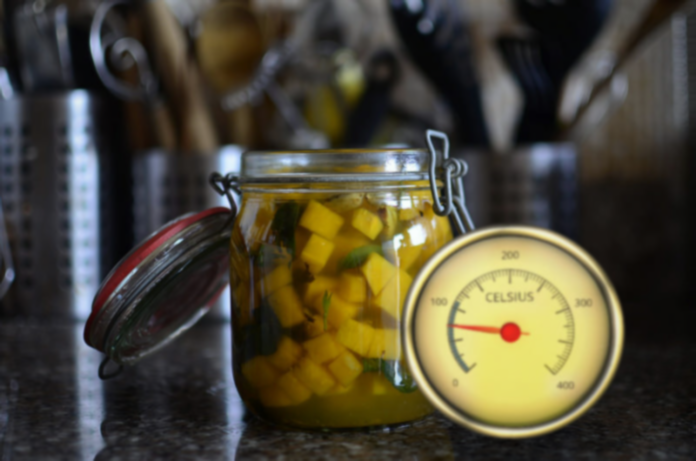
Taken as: °C 75
